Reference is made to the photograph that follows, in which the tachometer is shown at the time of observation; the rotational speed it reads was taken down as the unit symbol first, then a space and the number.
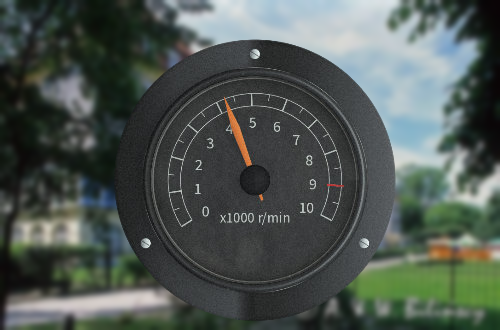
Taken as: rpm 4250
